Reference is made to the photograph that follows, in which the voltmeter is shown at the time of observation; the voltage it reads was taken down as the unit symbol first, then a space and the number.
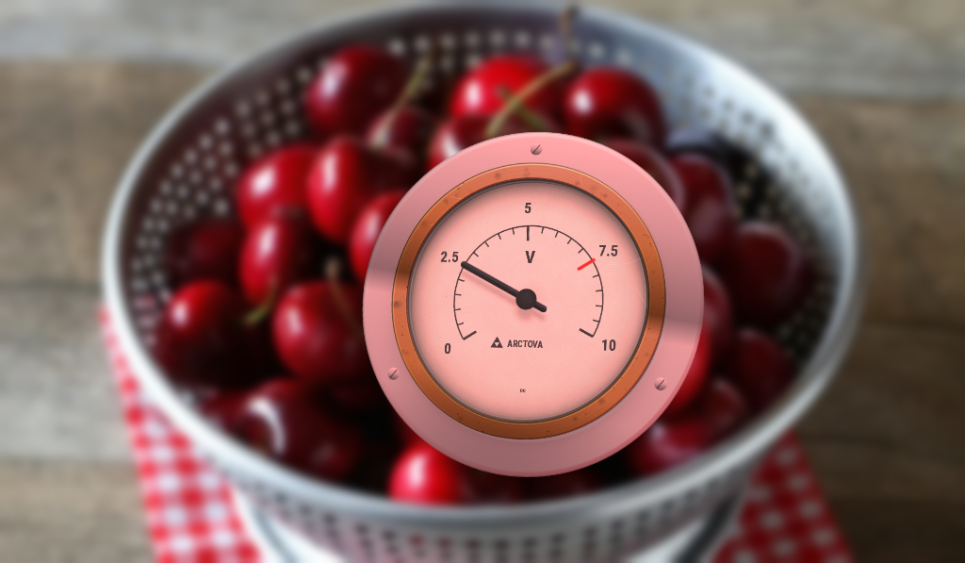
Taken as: V 2.5
